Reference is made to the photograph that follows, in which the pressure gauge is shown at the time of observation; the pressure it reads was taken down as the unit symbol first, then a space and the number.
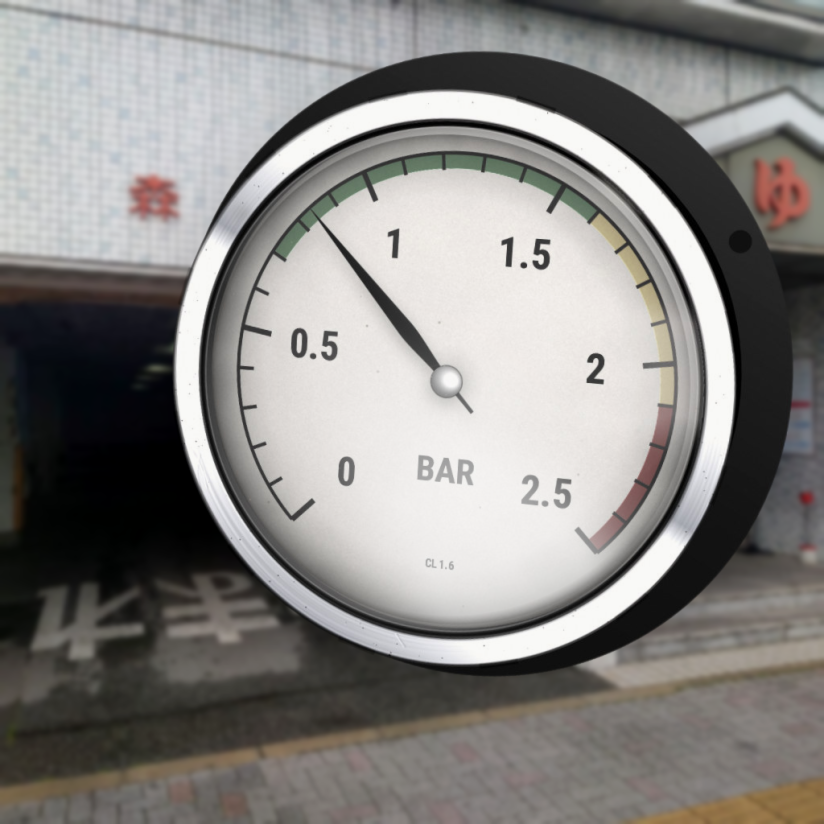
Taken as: bar 0.85
